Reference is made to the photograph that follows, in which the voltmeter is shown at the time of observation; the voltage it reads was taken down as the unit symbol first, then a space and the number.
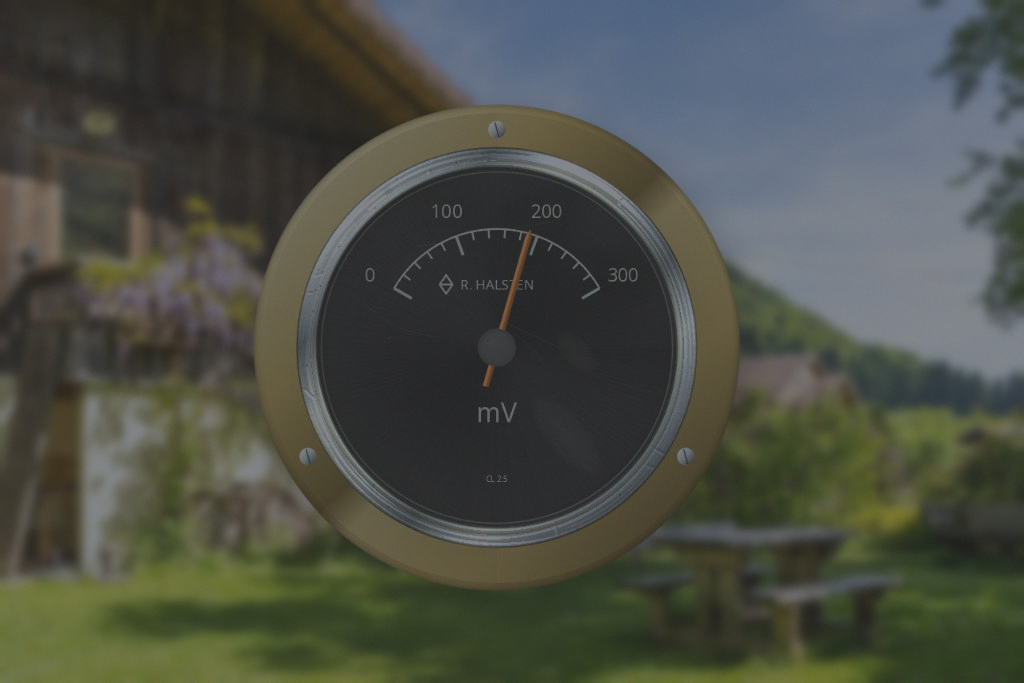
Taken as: mV 190
